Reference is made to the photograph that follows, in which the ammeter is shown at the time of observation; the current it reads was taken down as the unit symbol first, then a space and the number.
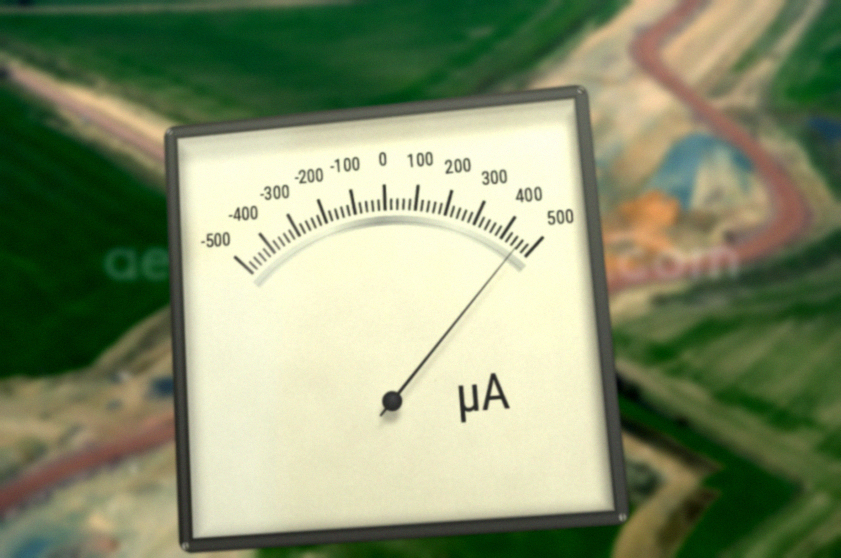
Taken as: µA 460
